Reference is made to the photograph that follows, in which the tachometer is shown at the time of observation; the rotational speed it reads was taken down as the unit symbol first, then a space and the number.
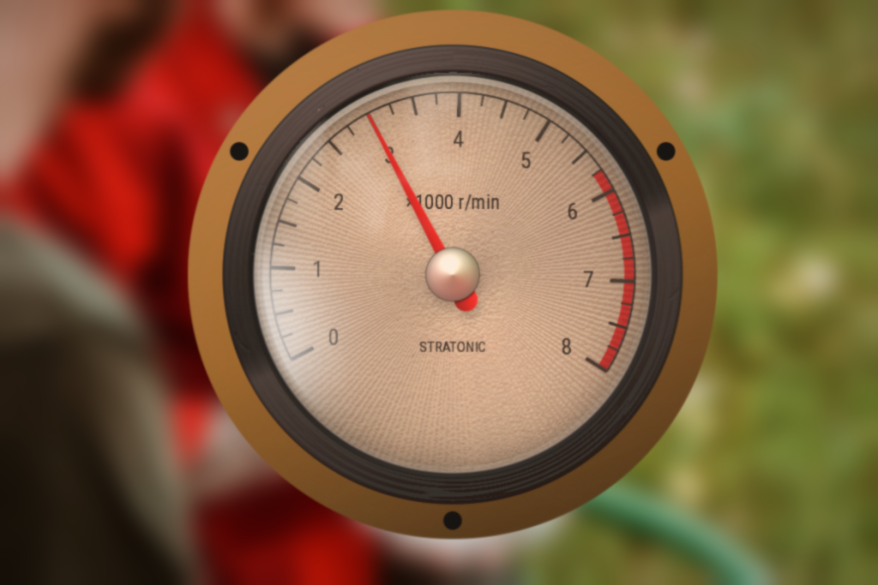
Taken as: rpm 3000
